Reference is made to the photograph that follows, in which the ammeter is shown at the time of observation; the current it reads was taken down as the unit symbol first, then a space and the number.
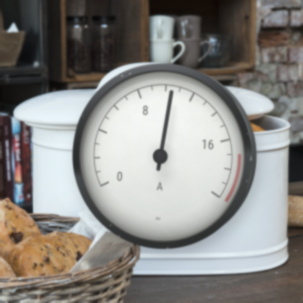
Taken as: A 10.5
